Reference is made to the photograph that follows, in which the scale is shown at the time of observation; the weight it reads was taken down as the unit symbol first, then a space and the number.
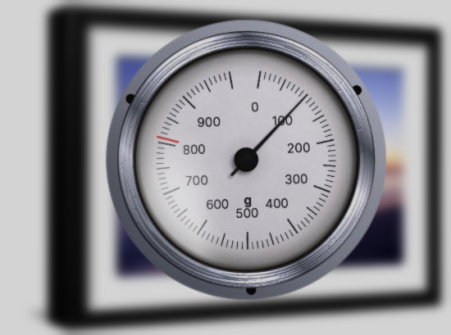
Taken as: g 100
